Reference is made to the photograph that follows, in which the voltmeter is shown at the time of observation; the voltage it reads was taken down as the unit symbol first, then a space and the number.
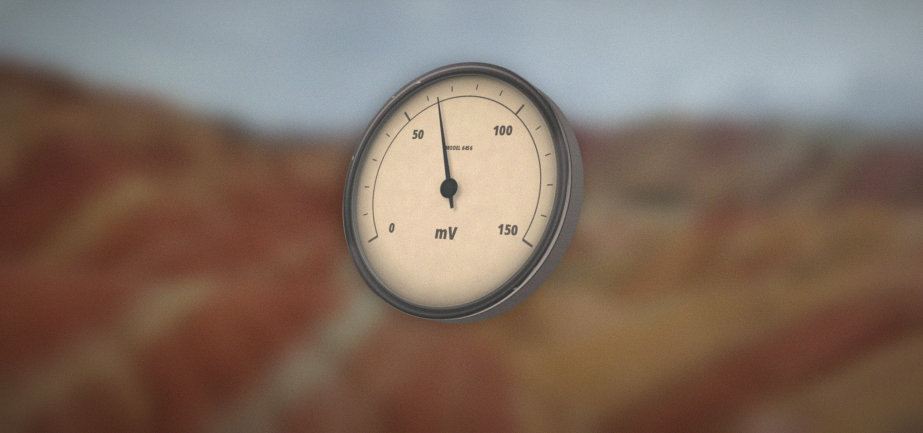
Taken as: mV 65
